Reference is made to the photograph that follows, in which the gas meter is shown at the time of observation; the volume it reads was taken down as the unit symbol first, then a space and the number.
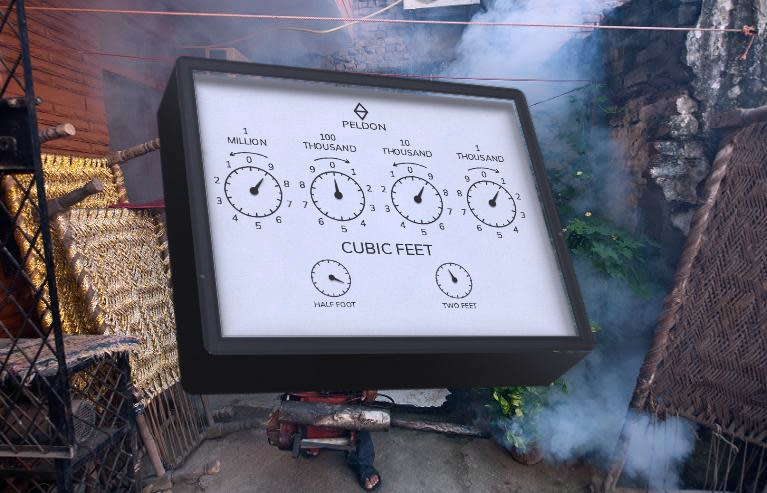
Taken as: ft³ 899100
